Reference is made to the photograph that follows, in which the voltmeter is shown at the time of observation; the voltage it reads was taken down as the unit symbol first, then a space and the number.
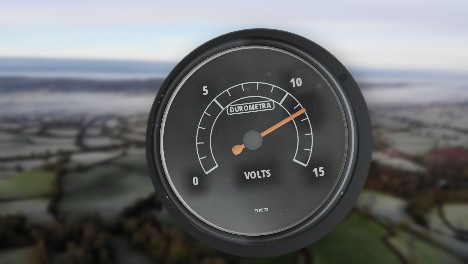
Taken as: V 11.5
